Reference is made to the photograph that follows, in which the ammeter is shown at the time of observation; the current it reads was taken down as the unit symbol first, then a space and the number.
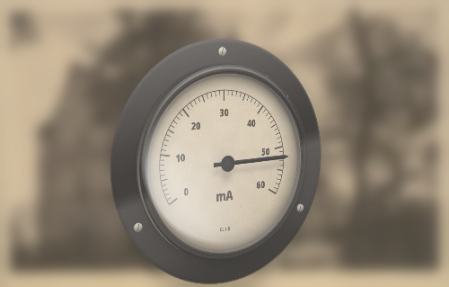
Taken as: mA 52
